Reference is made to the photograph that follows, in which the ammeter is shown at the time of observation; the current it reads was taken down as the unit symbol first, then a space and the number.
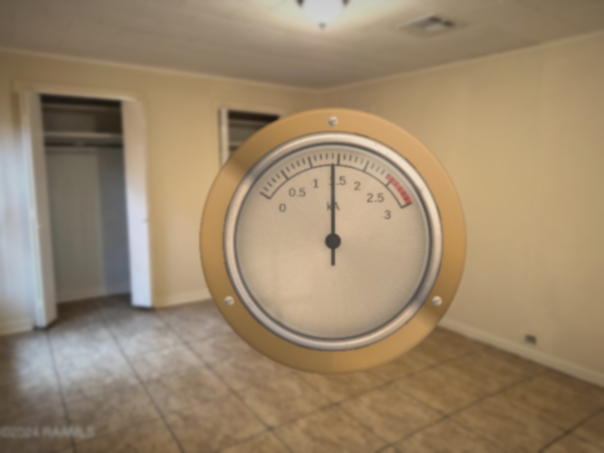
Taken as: kA 1.4
